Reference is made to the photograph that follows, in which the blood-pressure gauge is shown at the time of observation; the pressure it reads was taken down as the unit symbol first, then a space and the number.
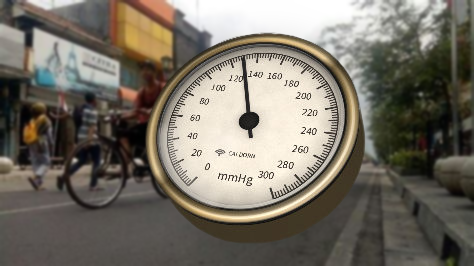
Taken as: mmHg 130
